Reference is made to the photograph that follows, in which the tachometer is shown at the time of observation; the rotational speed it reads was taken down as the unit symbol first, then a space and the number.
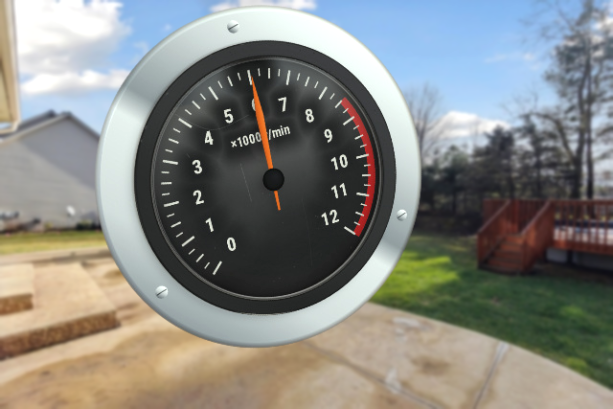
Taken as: rpm 6000
